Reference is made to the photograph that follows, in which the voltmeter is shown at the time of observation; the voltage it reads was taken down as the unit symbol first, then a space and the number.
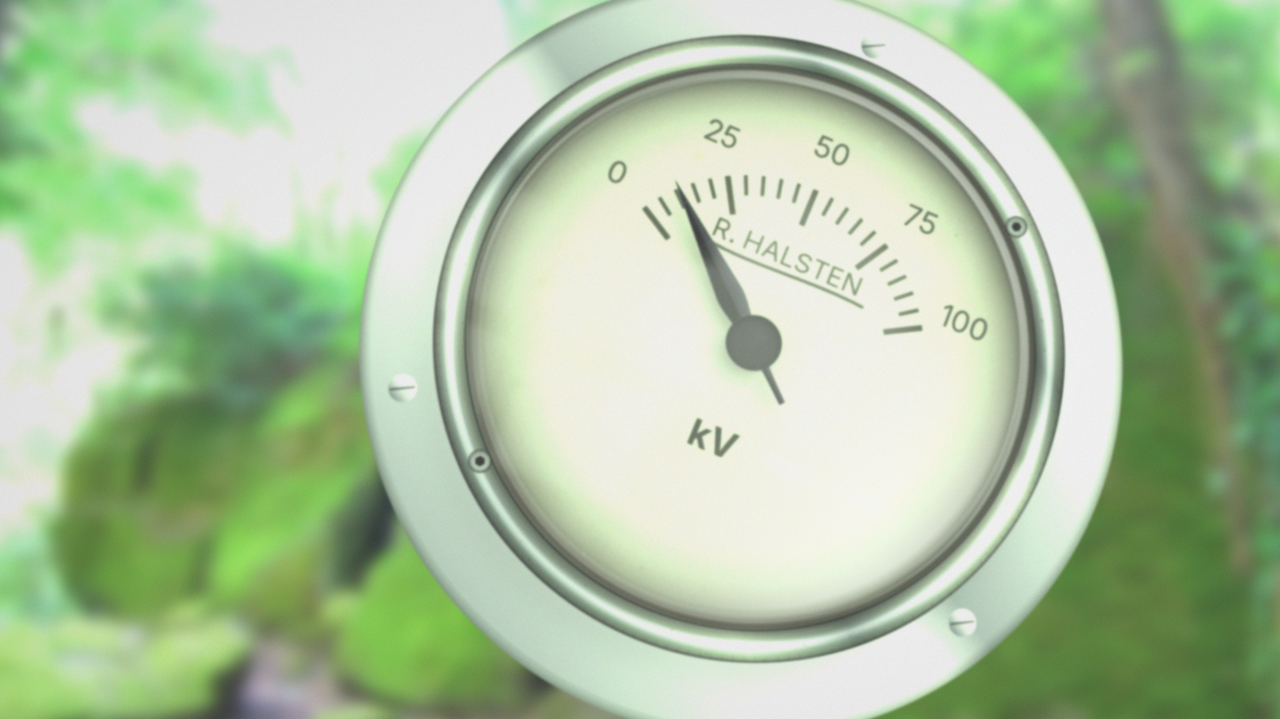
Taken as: kV 10
